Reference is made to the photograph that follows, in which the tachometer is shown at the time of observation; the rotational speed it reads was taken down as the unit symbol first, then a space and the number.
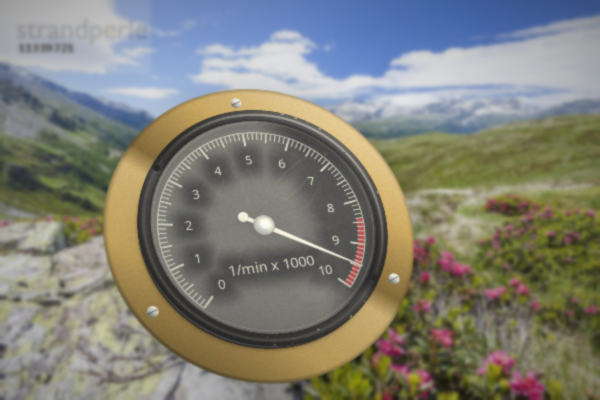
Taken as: rpm 9500
